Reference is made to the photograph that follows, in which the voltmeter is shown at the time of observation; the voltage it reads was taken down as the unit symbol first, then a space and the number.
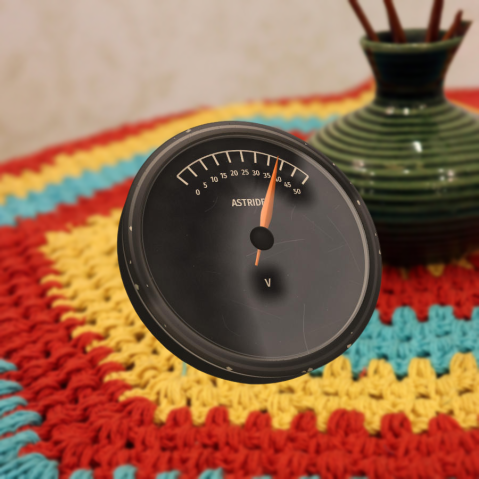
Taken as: V 37.5
